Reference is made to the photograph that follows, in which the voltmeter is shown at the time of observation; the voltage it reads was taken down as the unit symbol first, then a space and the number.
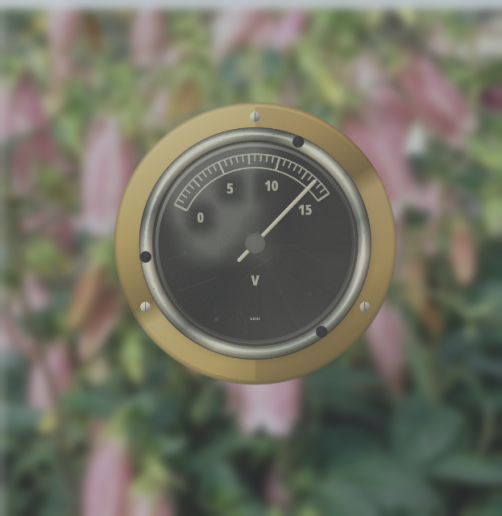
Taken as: V 13.5
